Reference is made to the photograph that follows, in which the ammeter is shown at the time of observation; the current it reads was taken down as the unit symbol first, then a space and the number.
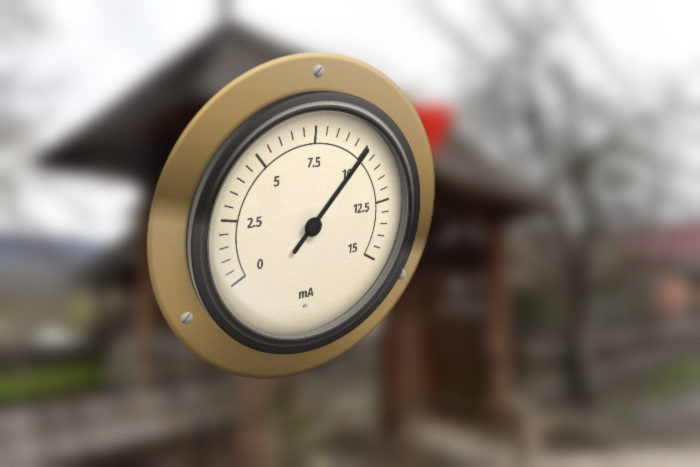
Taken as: mA 10
